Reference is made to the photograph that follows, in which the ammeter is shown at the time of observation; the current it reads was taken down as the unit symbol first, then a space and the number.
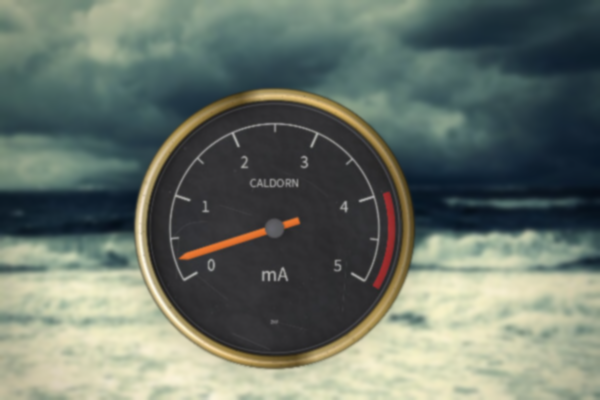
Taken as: mA 0.25
